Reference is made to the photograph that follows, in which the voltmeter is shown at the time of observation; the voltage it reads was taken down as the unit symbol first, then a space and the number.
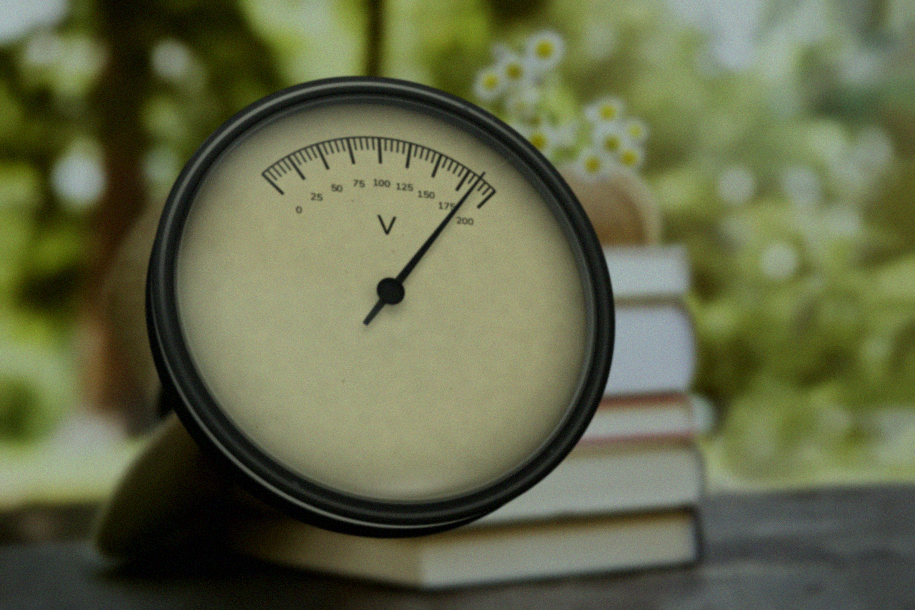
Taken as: V 185
